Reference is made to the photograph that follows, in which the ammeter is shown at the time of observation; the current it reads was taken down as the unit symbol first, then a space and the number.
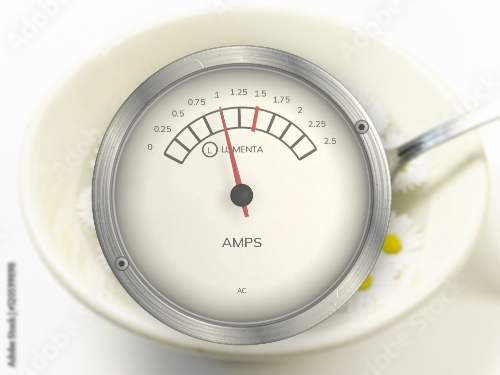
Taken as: A 1
